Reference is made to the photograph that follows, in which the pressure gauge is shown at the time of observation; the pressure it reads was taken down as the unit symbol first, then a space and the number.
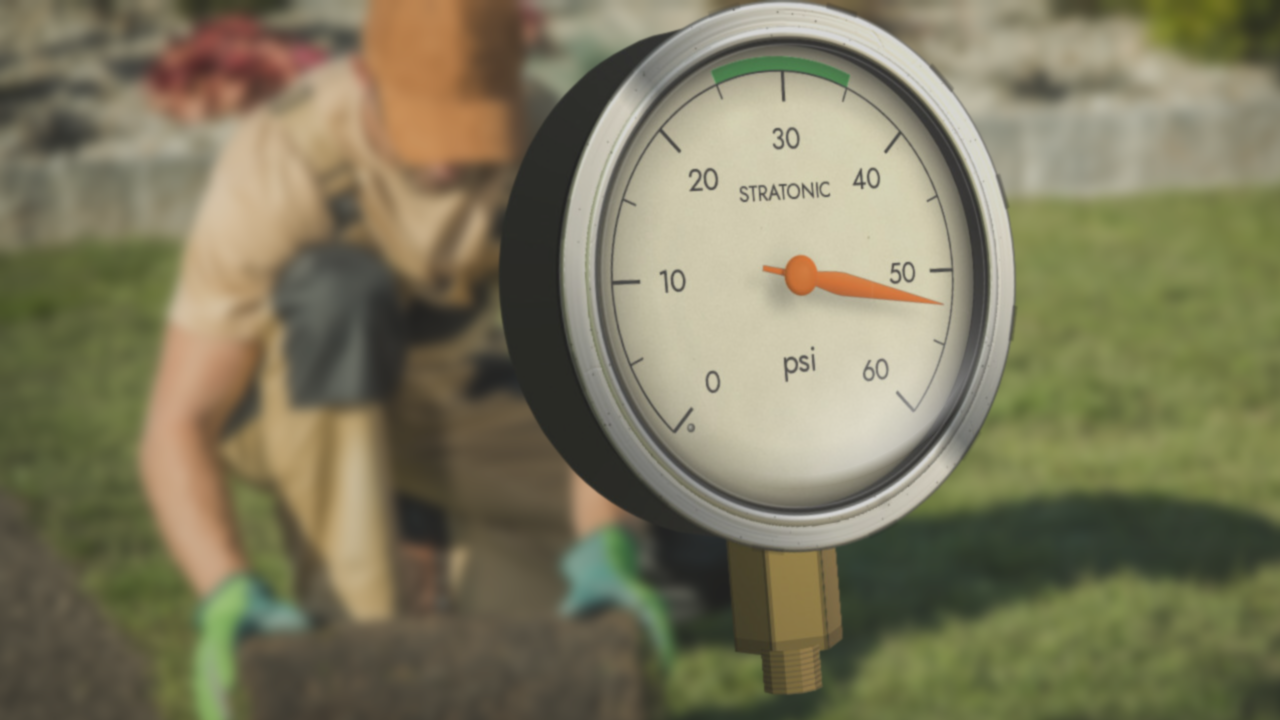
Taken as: psi 52.5
